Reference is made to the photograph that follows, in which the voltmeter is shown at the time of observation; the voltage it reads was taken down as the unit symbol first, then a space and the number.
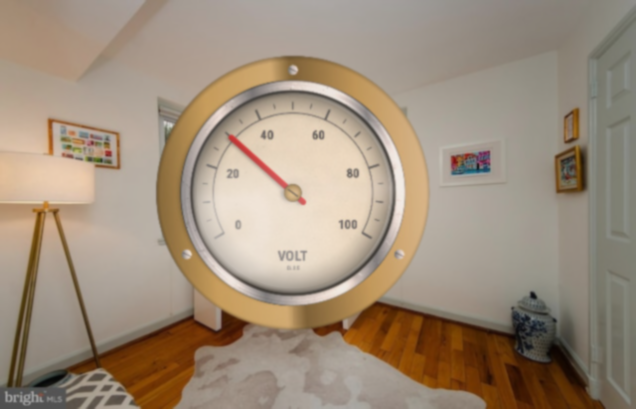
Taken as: V 30
